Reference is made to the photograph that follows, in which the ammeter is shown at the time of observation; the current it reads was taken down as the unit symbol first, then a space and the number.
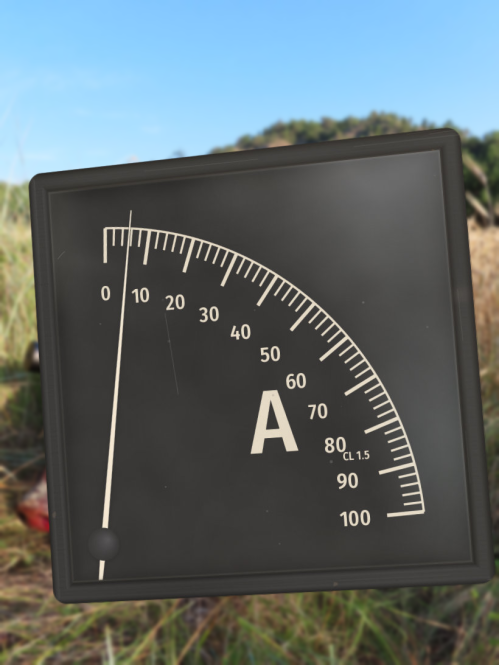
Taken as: A 6
